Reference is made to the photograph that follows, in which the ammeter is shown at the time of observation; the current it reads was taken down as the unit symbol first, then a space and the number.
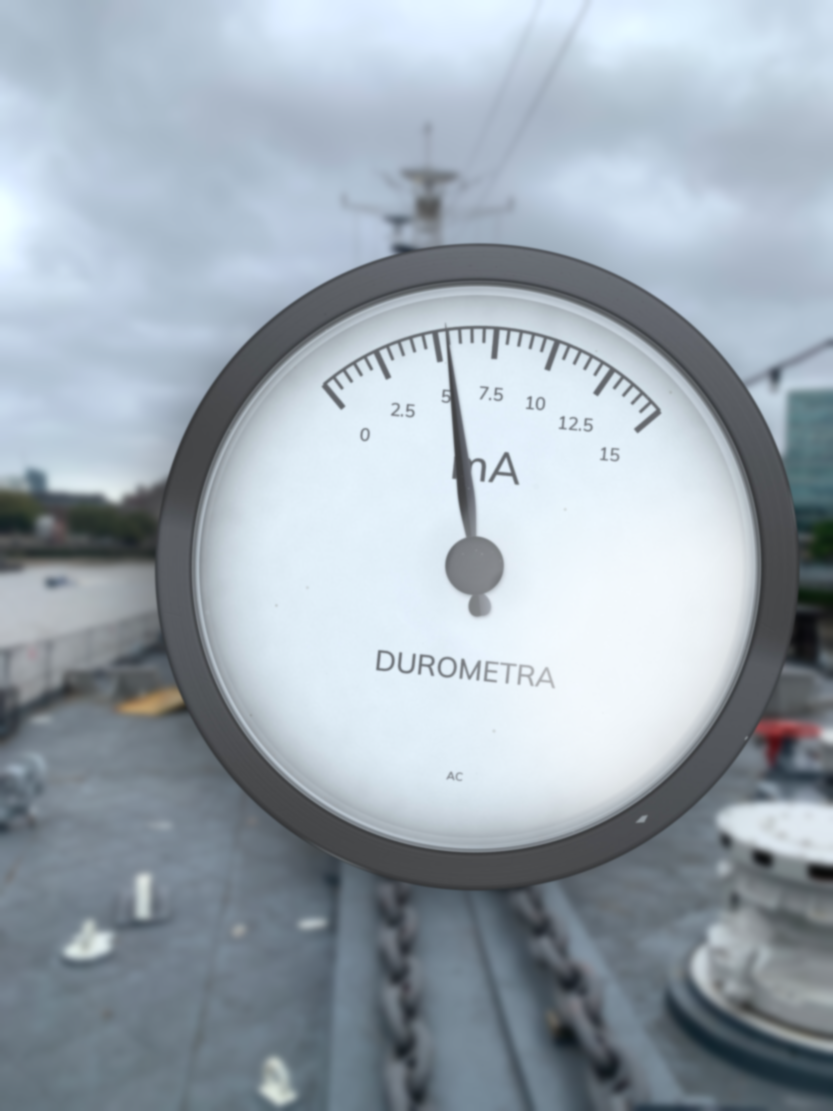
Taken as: mA 5.5
